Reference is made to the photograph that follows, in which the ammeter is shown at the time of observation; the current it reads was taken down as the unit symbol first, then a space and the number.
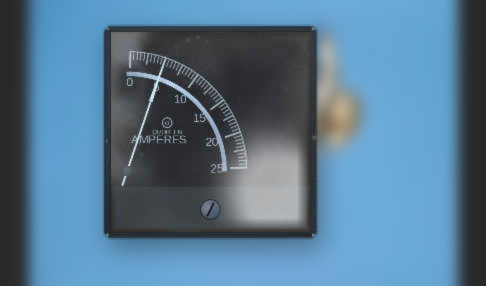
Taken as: A 5
